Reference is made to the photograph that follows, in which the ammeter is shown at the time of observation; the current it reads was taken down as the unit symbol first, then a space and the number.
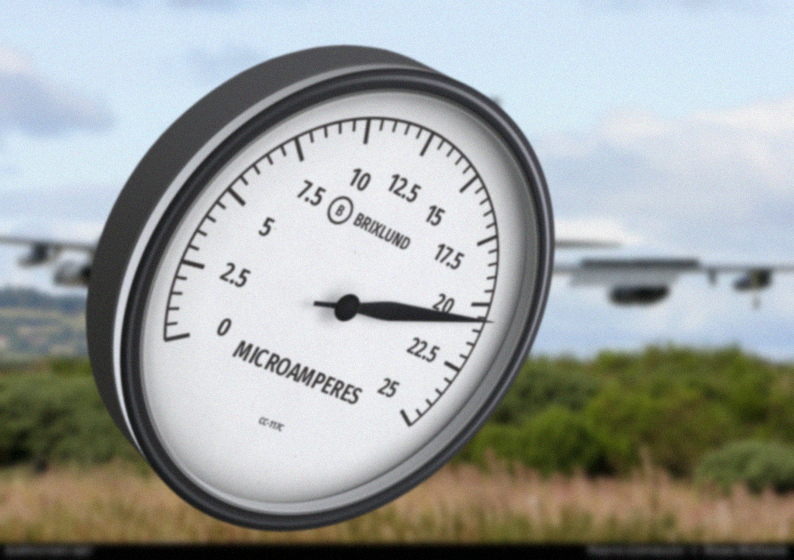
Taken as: µA 20.5
